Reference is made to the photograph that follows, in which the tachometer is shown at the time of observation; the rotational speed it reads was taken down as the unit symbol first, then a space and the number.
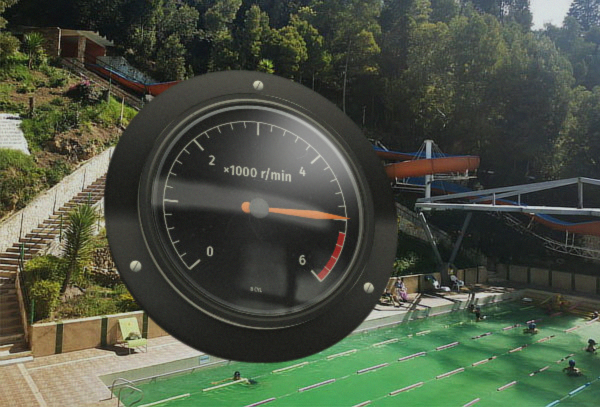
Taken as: rpm 5000
